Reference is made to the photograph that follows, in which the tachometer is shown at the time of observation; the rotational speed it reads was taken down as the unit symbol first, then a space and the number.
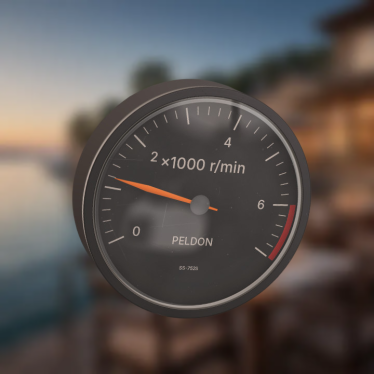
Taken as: rpm 1200
